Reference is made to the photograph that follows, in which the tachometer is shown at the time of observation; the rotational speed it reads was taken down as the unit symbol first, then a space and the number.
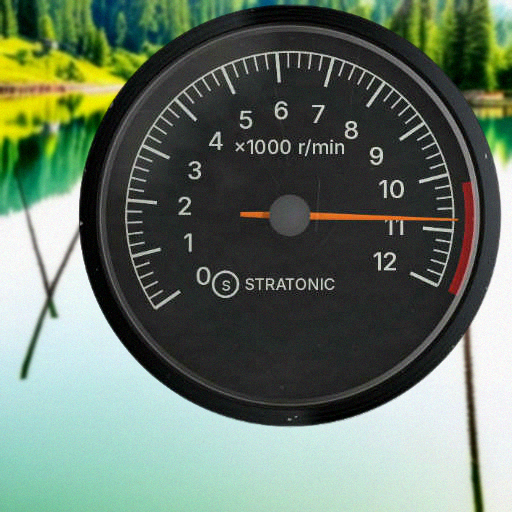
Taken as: rpm 10800
